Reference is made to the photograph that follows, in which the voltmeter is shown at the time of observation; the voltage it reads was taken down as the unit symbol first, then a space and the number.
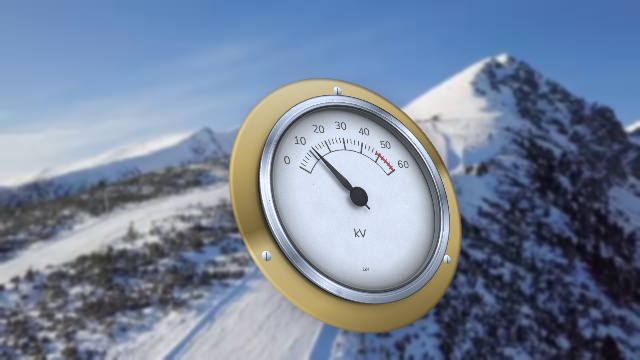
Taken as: kV 10
